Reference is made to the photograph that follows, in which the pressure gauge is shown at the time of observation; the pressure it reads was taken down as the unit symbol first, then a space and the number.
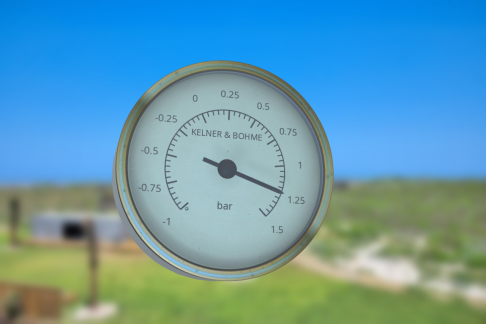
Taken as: bar 1.25
